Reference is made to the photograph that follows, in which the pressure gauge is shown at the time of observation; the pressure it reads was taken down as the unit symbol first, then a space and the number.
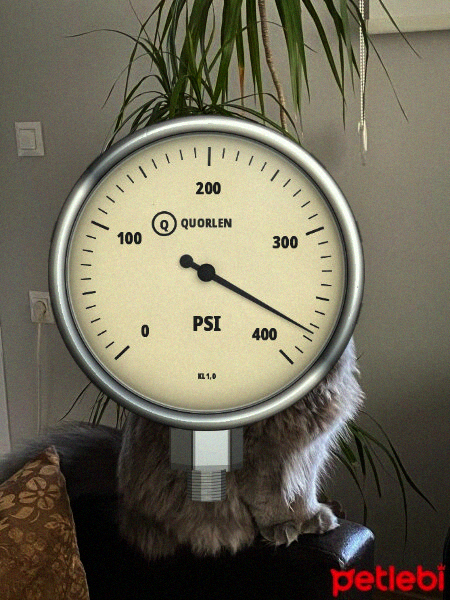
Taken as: psi 375
